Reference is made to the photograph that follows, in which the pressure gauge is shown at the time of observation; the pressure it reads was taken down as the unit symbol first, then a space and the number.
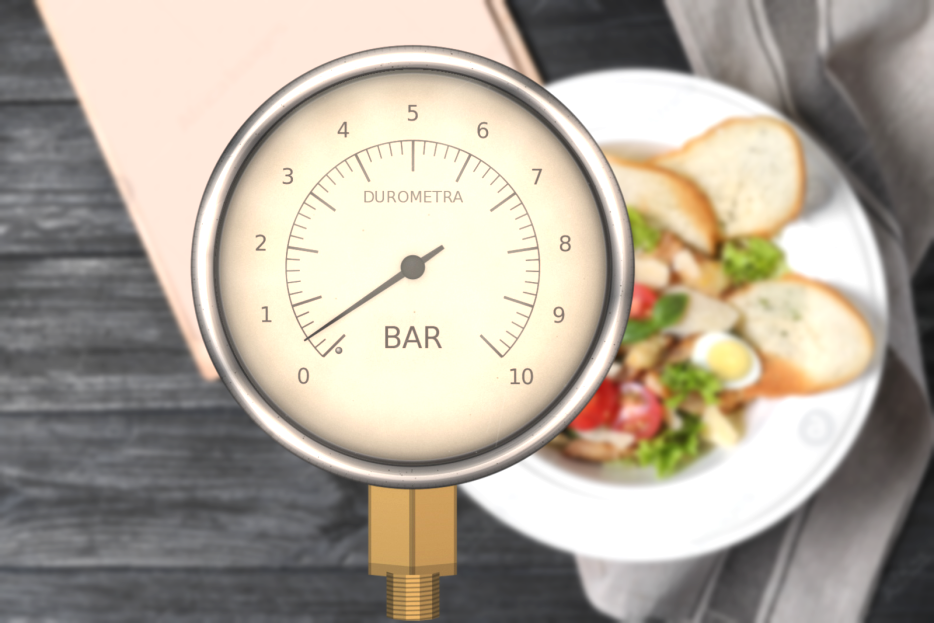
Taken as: bar 0.4
